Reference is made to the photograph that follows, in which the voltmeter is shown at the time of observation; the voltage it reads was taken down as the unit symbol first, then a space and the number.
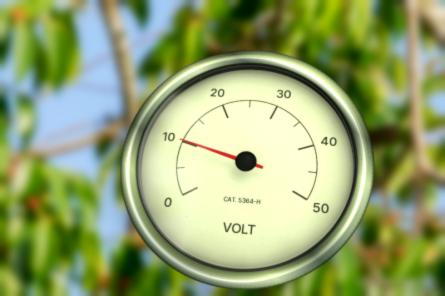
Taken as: V 10
